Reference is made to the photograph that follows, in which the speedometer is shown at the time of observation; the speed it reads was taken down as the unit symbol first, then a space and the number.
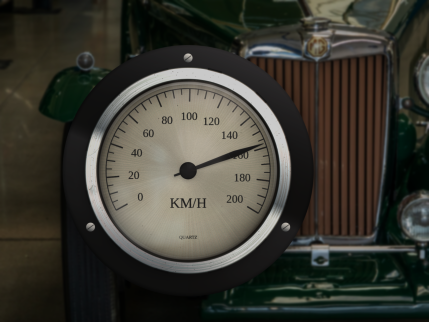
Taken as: km/h 157.5
